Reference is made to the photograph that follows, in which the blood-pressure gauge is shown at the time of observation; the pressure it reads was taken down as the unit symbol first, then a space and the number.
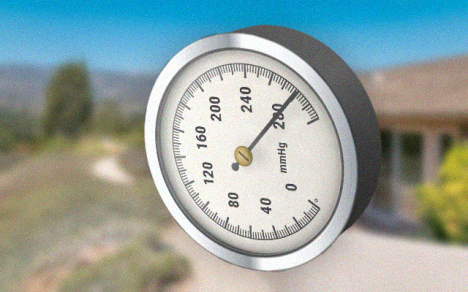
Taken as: mmHg 280
